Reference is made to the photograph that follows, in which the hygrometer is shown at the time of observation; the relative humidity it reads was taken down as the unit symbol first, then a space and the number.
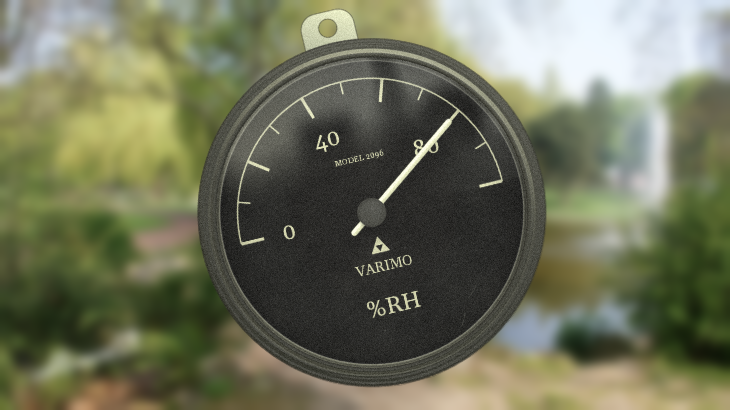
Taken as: % 80
